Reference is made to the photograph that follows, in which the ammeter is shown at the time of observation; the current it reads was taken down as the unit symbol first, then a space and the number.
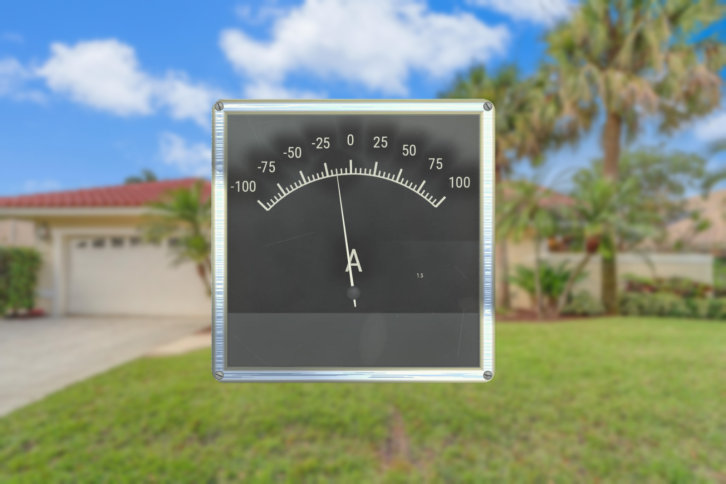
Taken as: A -15
